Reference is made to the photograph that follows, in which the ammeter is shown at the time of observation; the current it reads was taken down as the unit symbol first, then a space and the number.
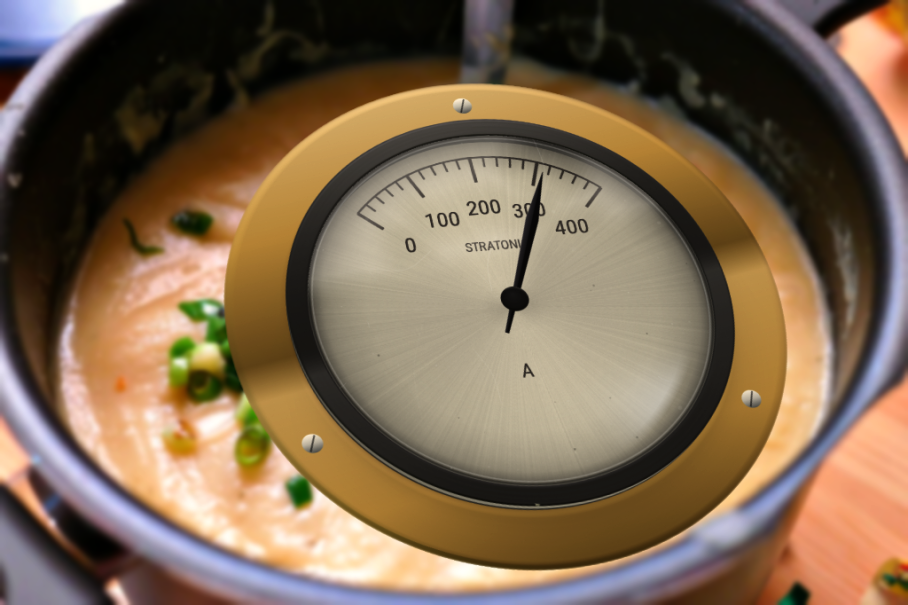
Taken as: A 310
